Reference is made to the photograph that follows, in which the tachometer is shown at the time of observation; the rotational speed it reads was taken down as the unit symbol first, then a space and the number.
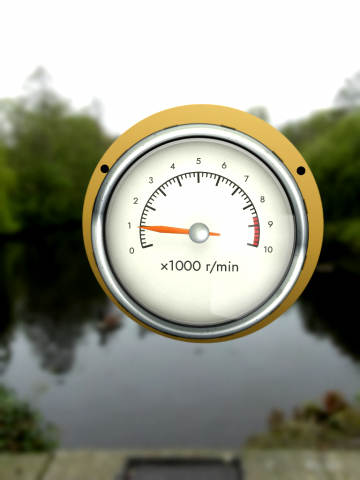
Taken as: rpm 1000
